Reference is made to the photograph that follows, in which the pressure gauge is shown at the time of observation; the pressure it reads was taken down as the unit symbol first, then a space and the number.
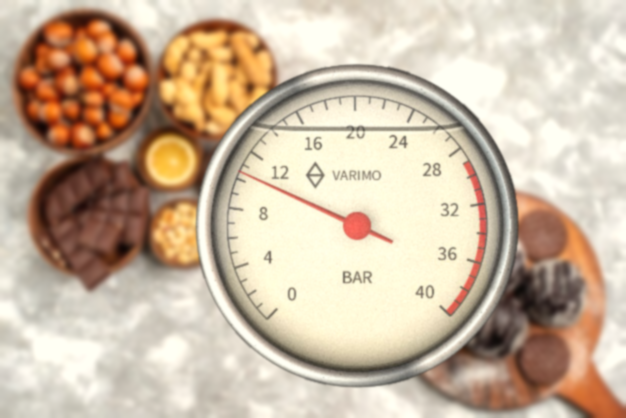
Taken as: bar 10.5
